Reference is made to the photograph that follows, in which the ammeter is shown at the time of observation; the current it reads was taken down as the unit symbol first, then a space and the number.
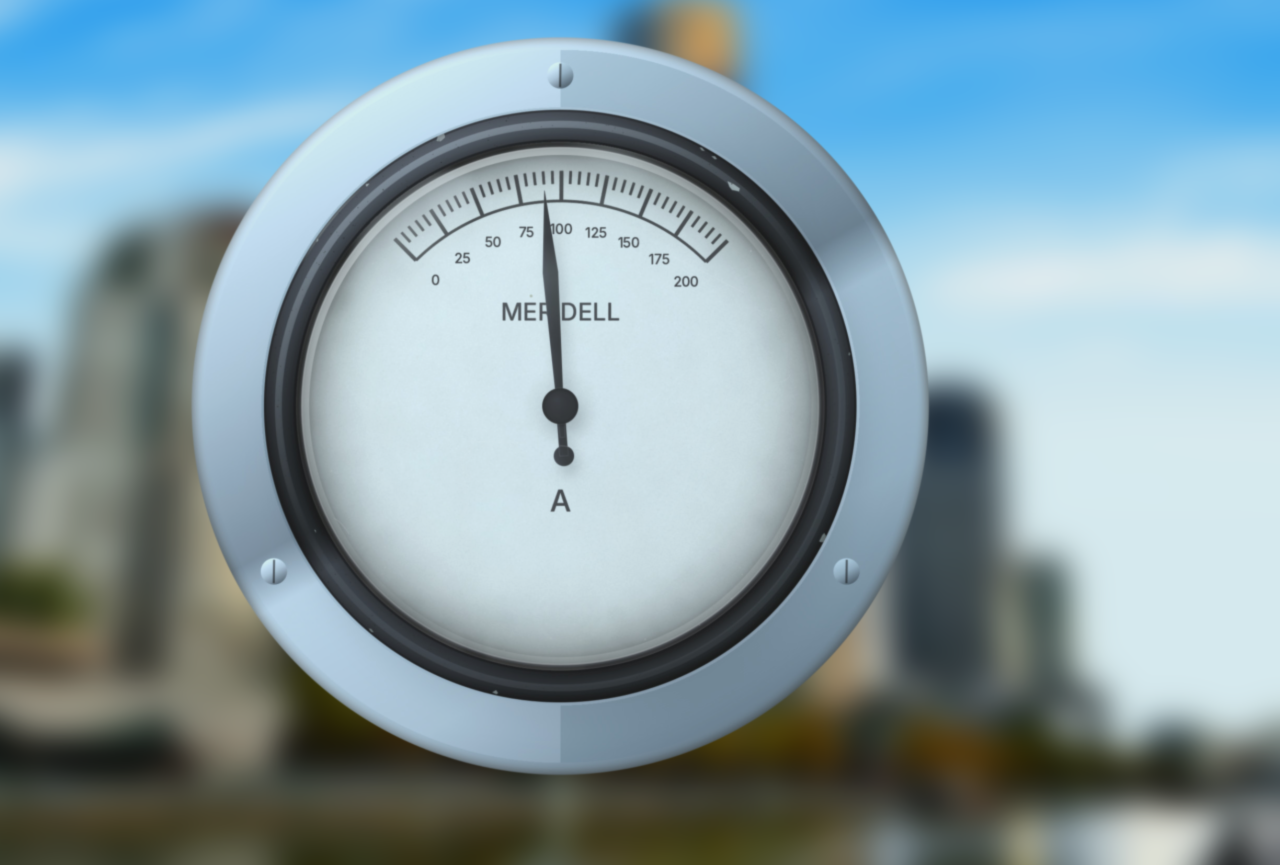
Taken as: A 90
